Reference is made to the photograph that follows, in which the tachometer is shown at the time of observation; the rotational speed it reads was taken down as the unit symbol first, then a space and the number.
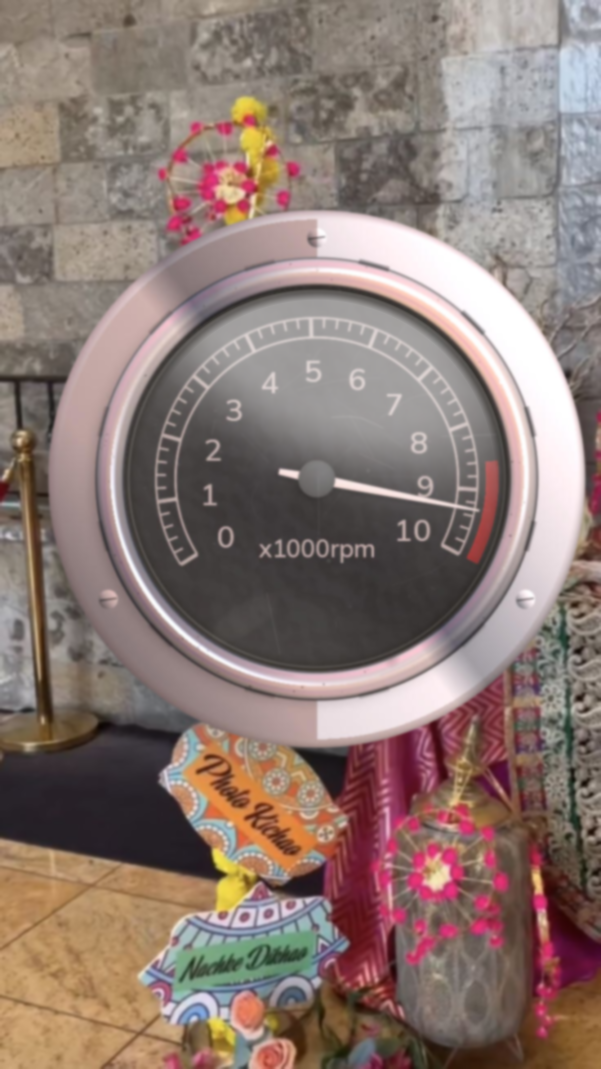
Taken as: rpm 9300
